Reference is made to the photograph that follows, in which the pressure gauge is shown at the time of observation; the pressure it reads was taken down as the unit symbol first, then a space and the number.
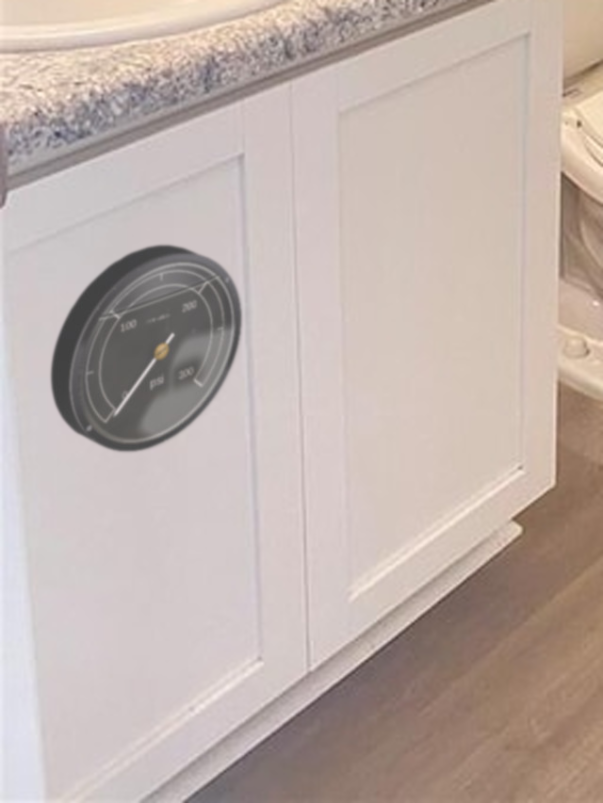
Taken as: psi 0
